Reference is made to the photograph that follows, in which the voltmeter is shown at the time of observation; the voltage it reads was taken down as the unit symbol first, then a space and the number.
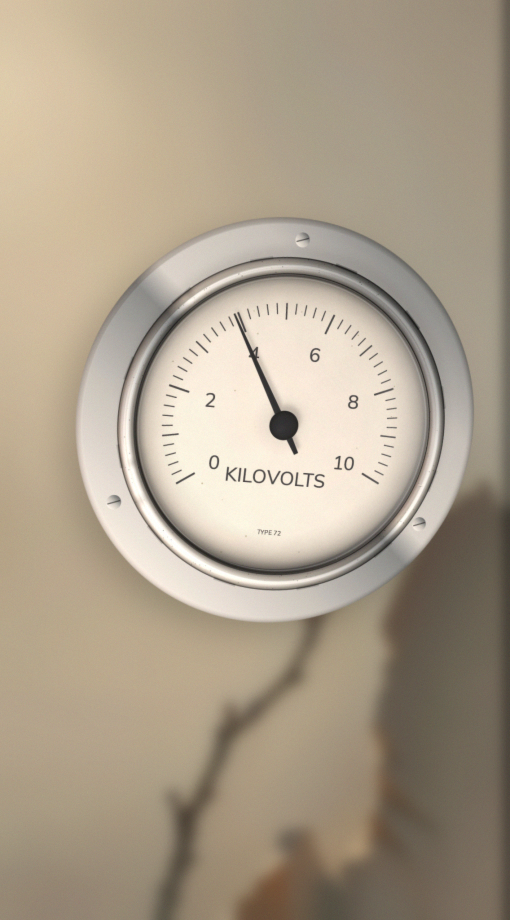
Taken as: kV 3.9
